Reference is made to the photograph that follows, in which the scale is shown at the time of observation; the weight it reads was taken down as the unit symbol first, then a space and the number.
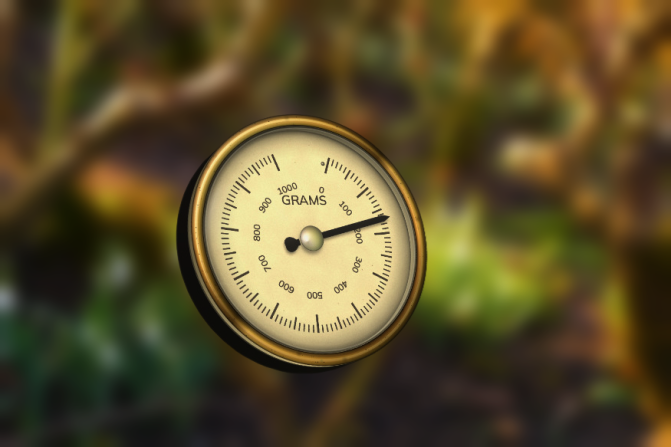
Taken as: g 170
